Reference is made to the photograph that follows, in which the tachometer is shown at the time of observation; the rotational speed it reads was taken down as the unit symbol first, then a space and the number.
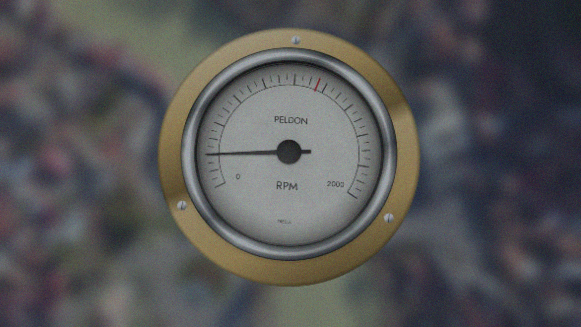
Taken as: rpm 200
